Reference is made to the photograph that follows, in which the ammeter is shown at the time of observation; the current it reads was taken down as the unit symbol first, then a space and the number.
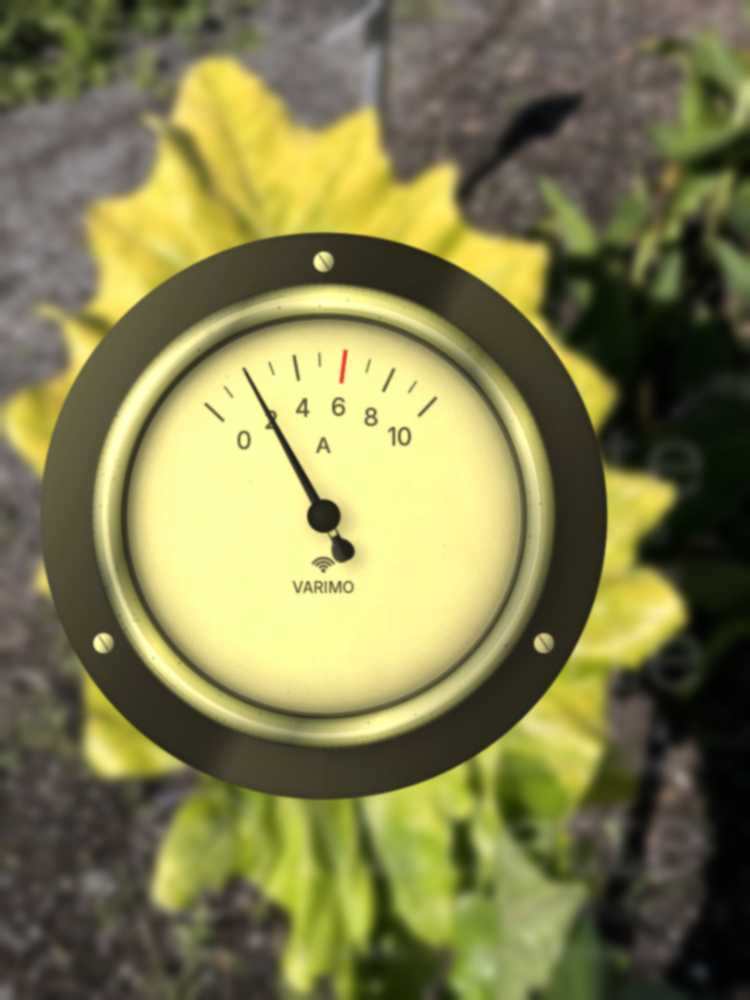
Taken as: A 2
